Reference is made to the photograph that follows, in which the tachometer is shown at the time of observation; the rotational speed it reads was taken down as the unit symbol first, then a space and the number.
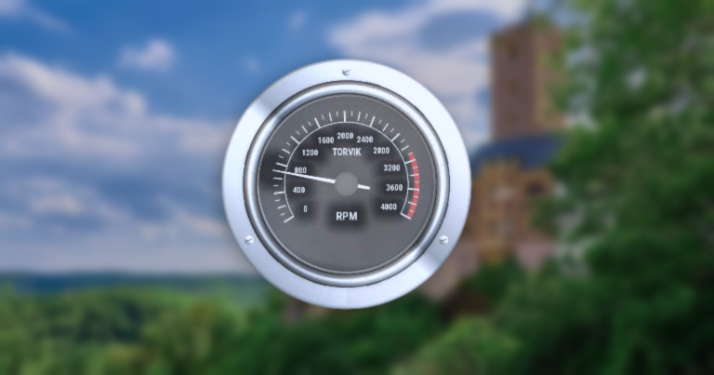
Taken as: rpm 700
